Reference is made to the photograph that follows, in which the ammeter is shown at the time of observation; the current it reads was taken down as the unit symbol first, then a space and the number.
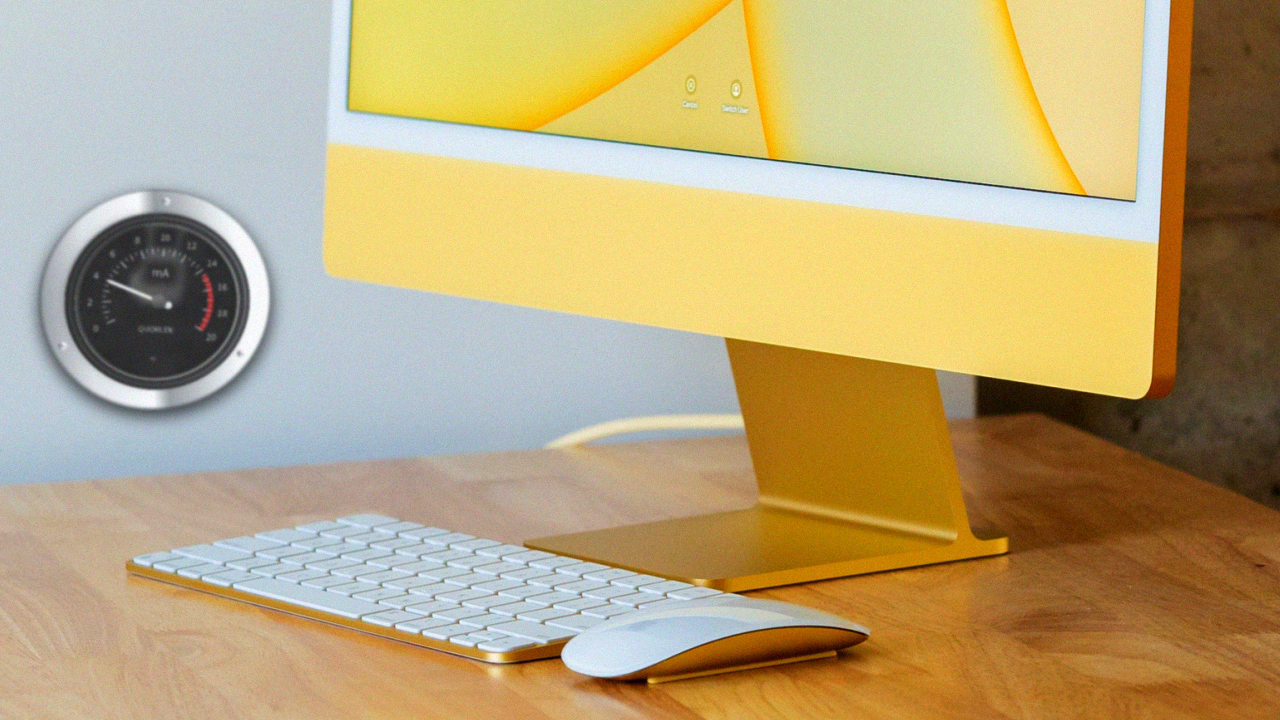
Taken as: mA 4
